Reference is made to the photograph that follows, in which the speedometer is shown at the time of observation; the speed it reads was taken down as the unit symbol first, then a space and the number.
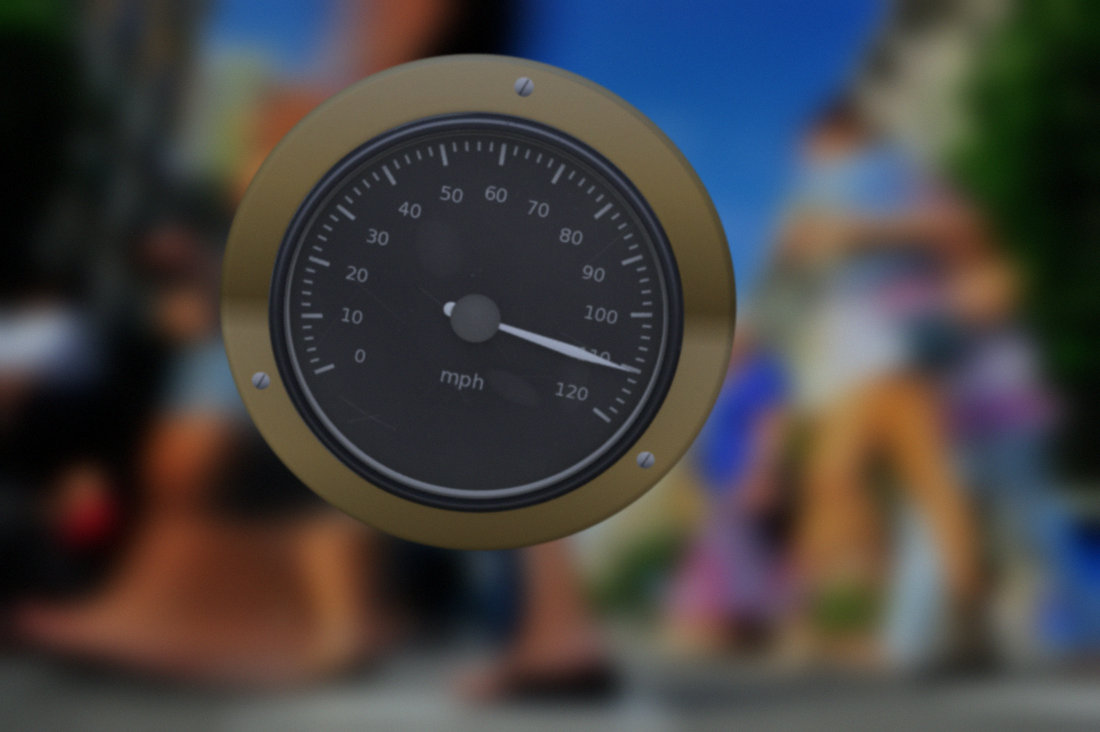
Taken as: mph 110
